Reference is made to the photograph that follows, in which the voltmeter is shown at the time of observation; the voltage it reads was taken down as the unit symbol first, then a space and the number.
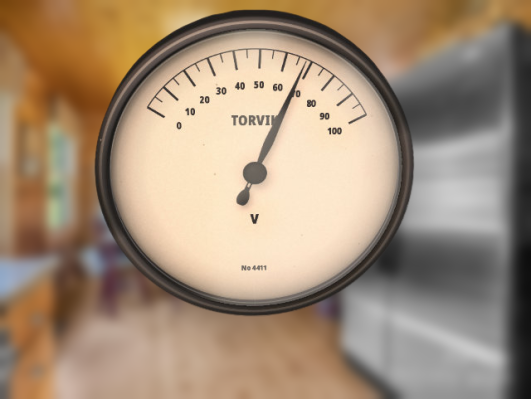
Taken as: V 67.5
